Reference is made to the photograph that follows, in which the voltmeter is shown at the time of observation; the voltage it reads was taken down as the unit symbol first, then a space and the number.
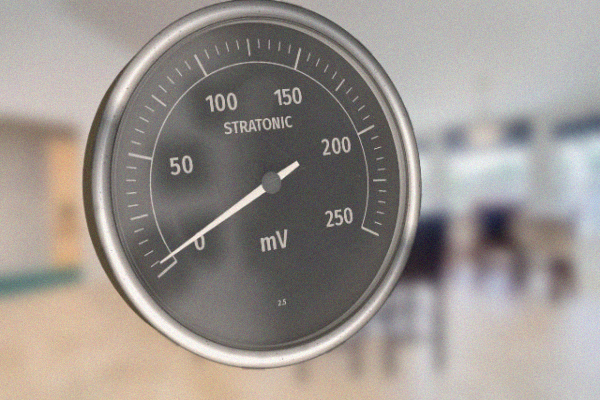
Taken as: mV 5
